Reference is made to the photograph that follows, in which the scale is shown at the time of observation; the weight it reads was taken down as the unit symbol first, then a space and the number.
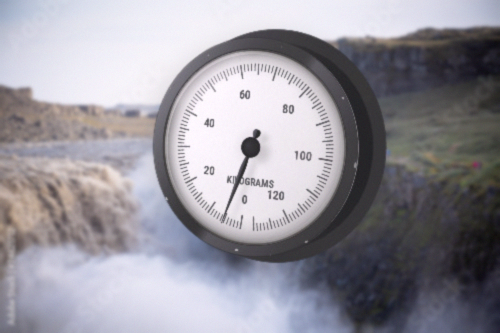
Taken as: kg 5
